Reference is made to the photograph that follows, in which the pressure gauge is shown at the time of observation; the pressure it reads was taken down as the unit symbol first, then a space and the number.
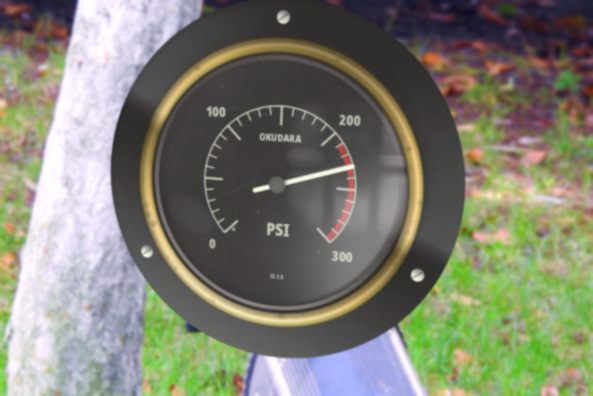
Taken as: psi 230
